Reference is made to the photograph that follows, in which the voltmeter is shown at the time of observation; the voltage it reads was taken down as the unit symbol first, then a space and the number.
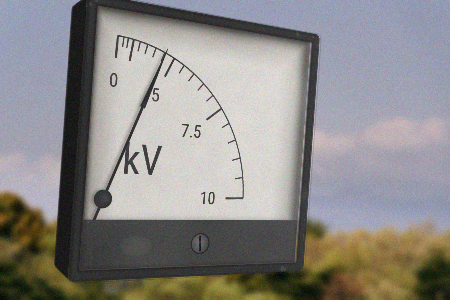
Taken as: kV 4.5
